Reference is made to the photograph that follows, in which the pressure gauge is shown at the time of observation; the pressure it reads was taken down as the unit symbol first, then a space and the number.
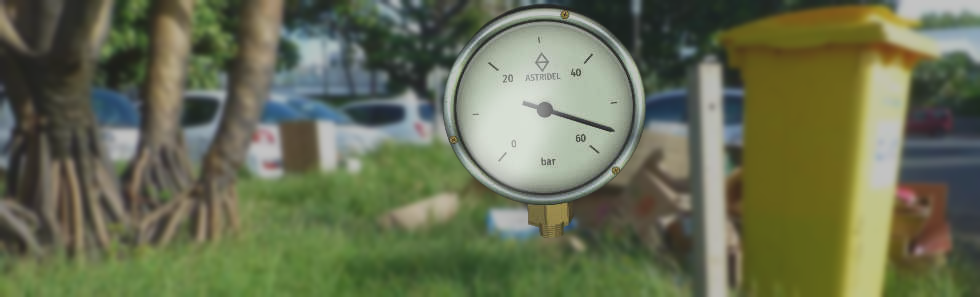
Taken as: bar 55
